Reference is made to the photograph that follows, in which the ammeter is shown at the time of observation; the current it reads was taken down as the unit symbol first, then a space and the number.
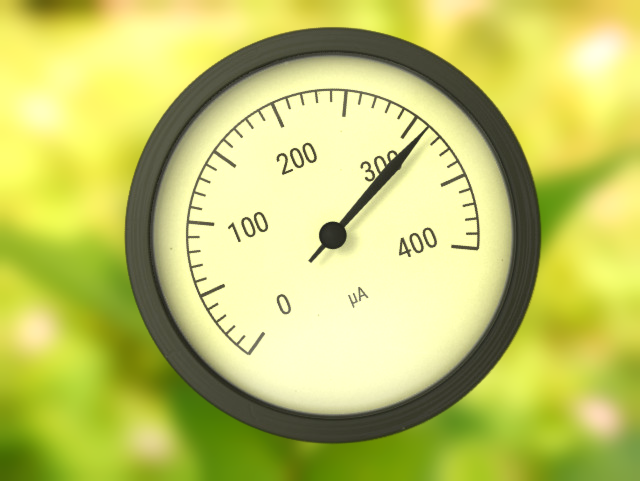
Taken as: µA 310
